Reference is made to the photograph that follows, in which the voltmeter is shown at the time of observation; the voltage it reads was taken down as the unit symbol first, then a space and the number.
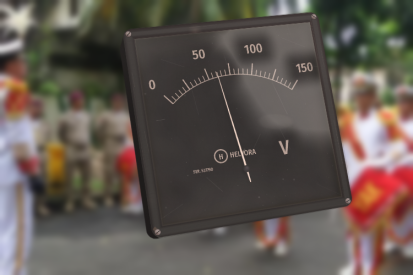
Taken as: V 60
